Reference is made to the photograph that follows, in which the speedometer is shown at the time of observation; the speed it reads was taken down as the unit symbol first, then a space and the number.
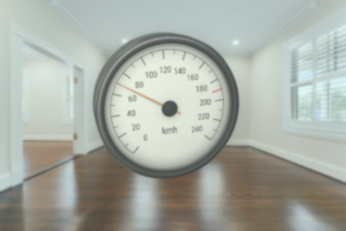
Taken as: km/h 70
